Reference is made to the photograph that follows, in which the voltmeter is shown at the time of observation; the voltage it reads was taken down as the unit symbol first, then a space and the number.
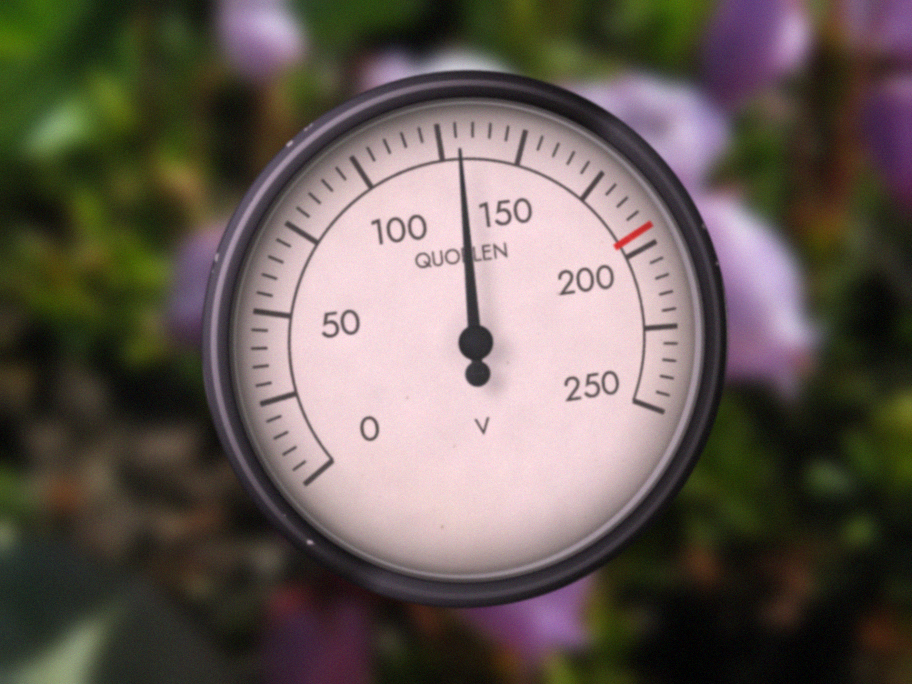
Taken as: V 130
